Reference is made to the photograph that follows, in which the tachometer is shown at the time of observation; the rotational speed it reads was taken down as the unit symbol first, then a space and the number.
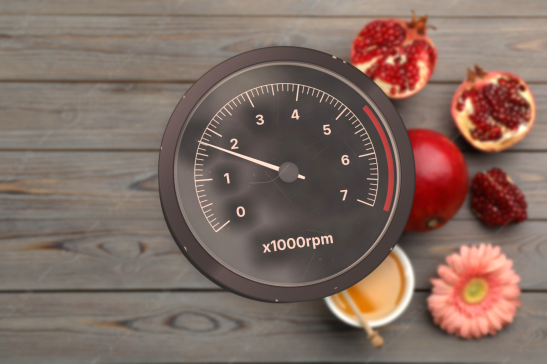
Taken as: rpm 1700
